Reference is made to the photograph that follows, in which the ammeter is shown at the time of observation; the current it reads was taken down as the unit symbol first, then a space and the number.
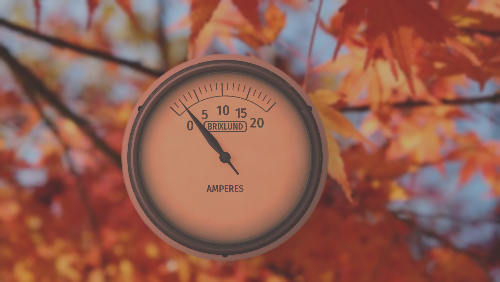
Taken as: A 2
